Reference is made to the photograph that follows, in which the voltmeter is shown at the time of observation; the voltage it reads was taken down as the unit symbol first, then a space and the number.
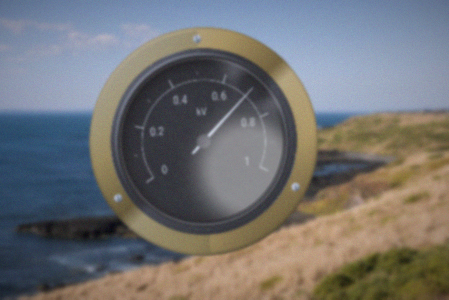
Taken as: kV 0.7
